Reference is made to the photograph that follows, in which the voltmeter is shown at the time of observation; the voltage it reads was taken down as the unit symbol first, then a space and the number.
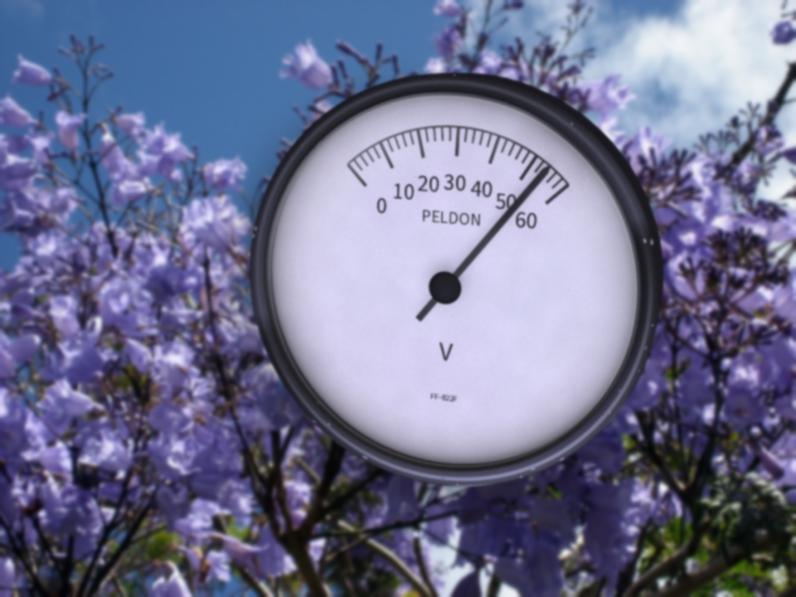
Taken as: V 54
